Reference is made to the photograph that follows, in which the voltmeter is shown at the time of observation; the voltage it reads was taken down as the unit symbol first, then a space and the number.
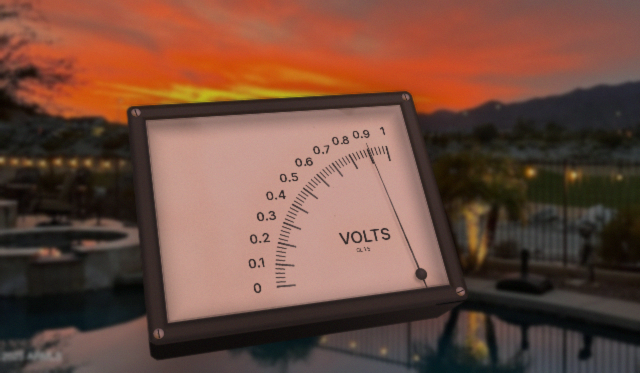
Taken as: V 0.9
